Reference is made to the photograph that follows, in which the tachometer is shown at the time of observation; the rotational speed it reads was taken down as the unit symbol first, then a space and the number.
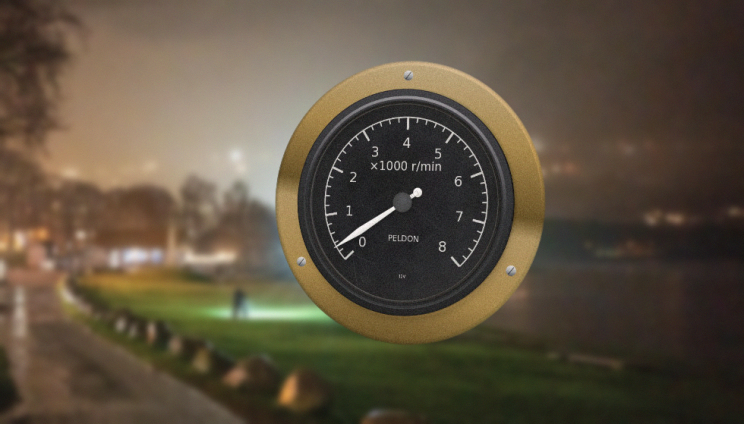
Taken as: rpm 300
